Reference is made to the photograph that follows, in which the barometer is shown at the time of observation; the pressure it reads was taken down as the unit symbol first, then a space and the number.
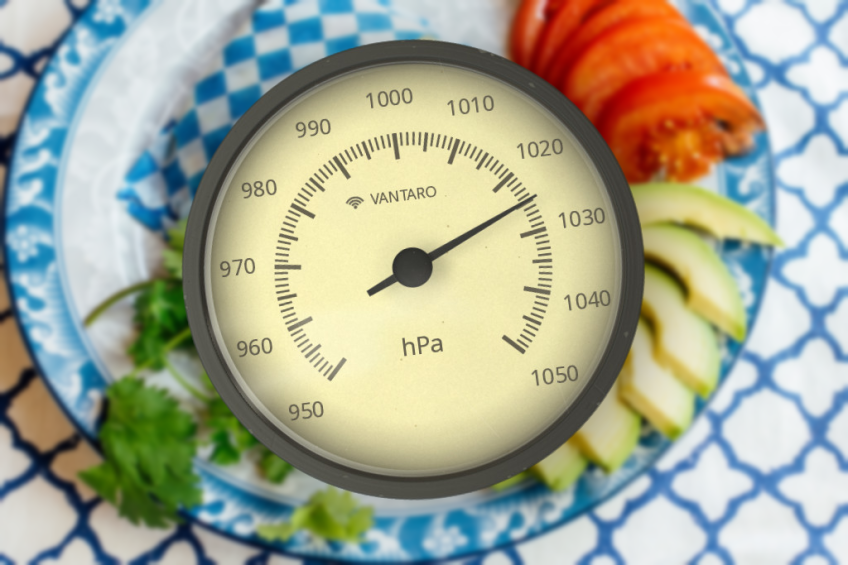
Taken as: hPa 1025
